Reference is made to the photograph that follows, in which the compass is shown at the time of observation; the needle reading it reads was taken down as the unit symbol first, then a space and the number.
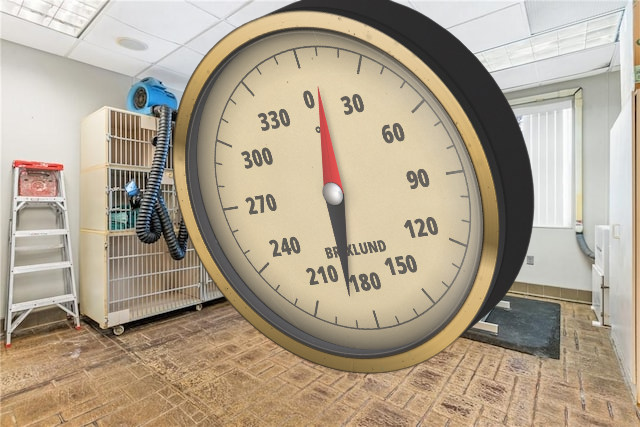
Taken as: ° 10
